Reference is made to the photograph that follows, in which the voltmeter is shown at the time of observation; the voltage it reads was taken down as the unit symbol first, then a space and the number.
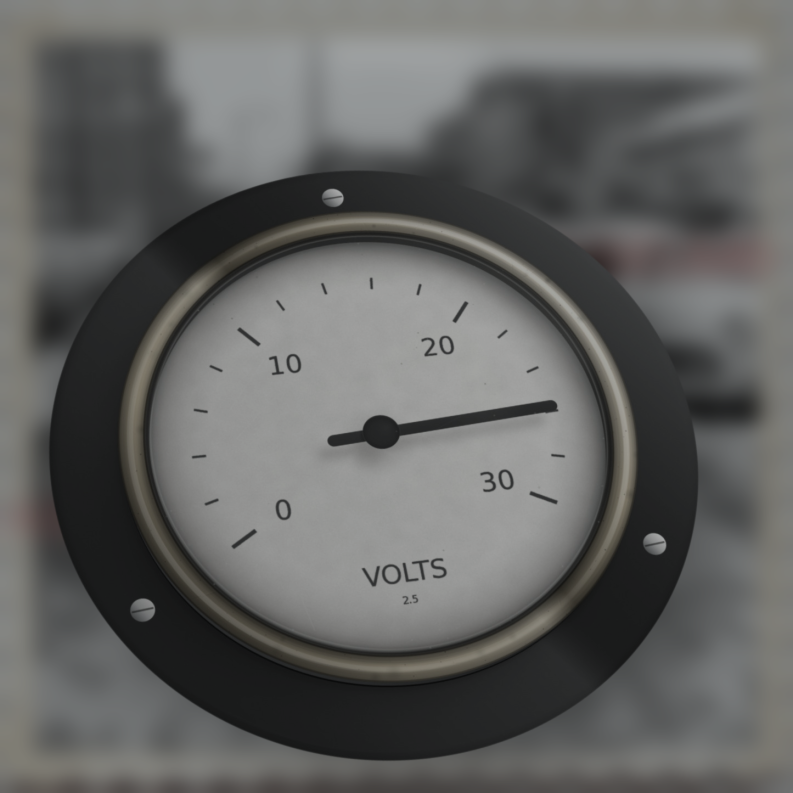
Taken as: V 26
